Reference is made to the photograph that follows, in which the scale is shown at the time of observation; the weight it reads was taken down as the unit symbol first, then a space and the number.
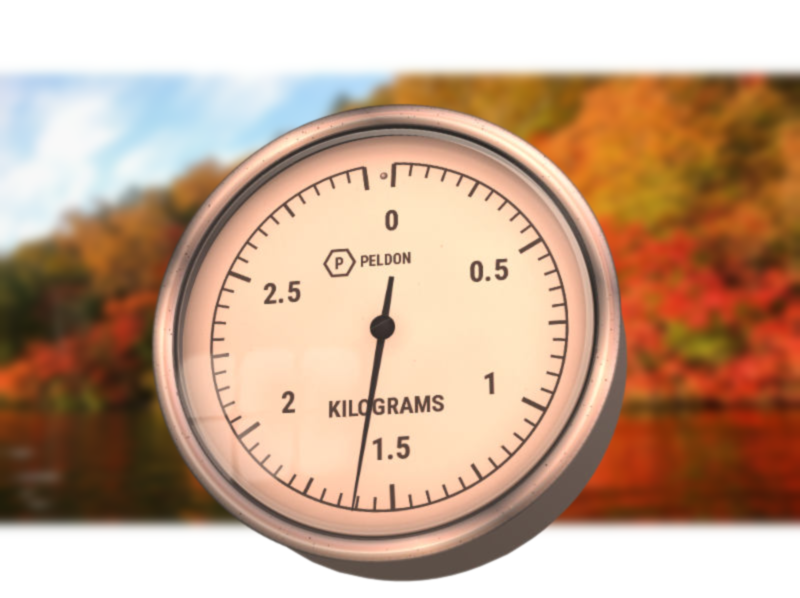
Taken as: kg 1.6
